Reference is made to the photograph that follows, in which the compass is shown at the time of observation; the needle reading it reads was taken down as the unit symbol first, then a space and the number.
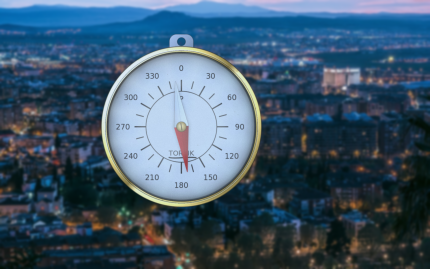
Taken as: ° 172.5
